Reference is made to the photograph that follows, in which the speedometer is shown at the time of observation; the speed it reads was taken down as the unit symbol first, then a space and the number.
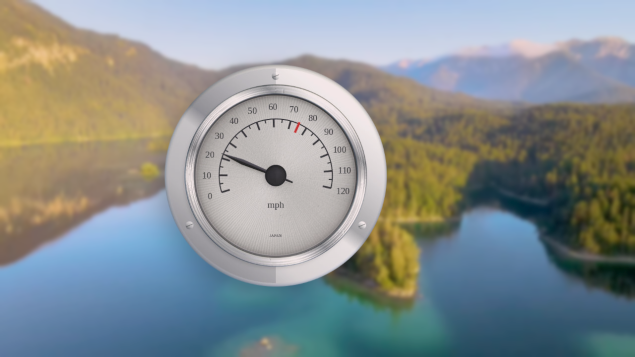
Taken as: mph 22.5
